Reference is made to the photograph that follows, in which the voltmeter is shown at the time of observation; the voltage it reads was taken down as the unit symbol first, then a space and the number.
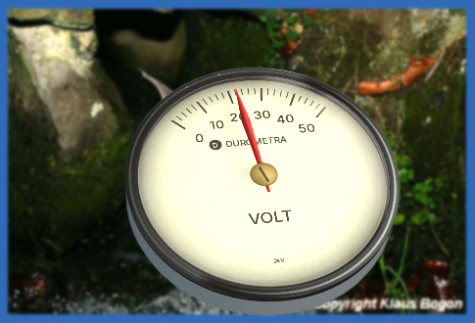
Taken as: V 22
